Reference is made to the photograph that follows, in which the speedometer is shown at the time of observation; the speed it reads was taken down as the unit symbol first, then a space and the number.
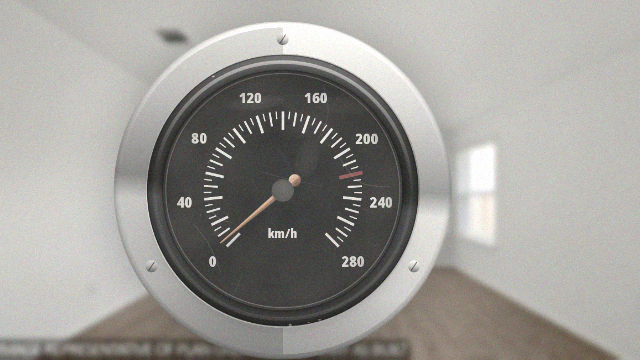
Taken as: km/h 5
